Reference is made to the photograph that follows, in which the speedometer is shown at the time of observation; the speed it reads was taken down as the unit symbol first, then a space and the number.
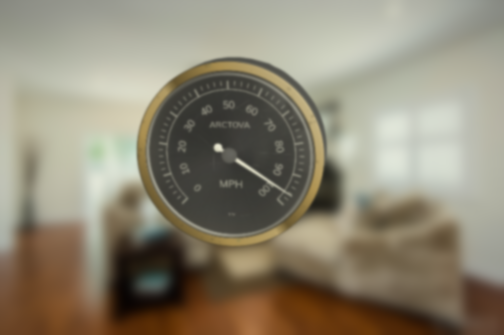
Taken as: mph 96
